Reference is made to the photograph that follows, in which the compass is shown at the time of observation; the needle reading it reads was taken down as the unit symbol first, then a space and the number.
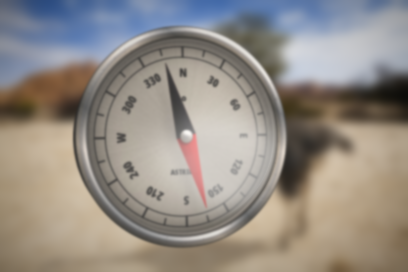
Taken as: ° 165
